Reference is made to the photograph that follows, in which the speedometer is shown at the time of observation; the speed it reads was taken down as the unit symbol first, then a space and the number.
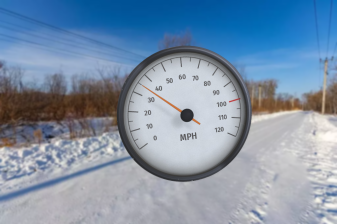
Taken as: mph 35
